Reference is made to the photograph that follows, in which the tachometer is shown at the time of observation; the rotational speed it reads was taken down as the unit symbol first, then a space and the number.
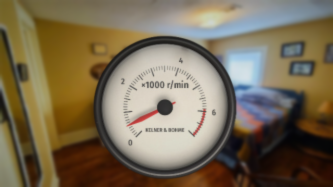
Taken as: rpm 500
